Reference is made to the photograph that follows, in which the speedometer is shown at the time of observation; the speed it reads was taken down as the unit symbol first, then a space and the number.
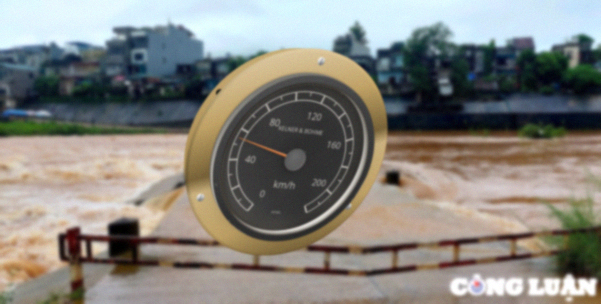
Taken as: km/h 55
